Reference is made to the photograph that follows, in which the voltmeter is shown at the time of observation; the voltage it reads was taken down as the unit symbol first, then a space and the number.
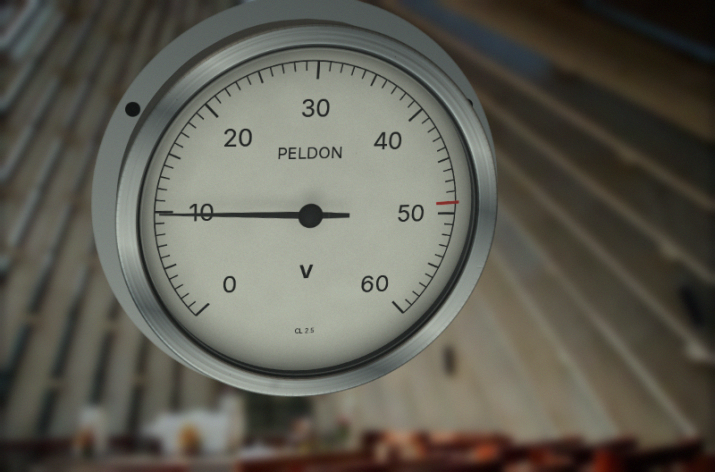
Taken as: V 10
